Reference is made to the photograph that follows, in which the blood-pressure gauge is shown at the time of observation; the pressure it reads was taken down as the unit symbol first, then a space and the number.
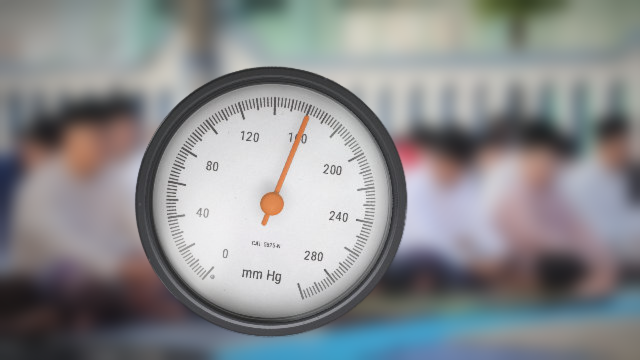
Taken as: mmHg 160
